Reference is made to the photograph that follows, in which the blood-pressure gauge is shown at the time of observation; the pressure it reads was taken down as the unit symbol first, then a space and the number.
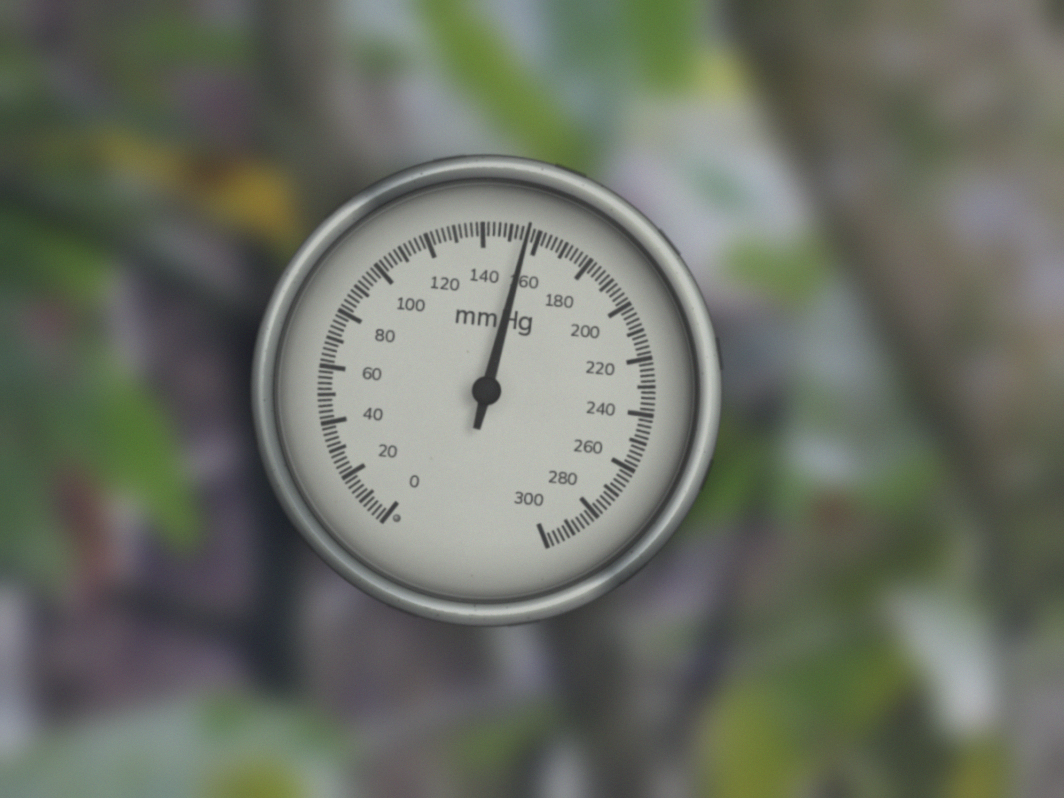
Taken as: mmHg 156
